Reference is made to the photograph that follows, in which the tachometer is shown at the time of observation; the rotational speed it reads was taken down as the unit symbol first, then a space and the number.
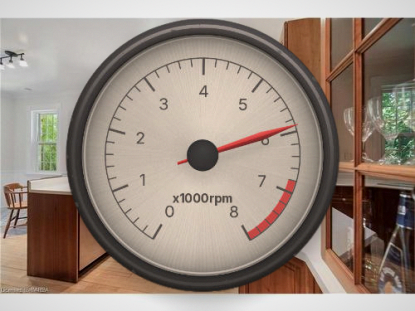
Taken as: rpm 5900
